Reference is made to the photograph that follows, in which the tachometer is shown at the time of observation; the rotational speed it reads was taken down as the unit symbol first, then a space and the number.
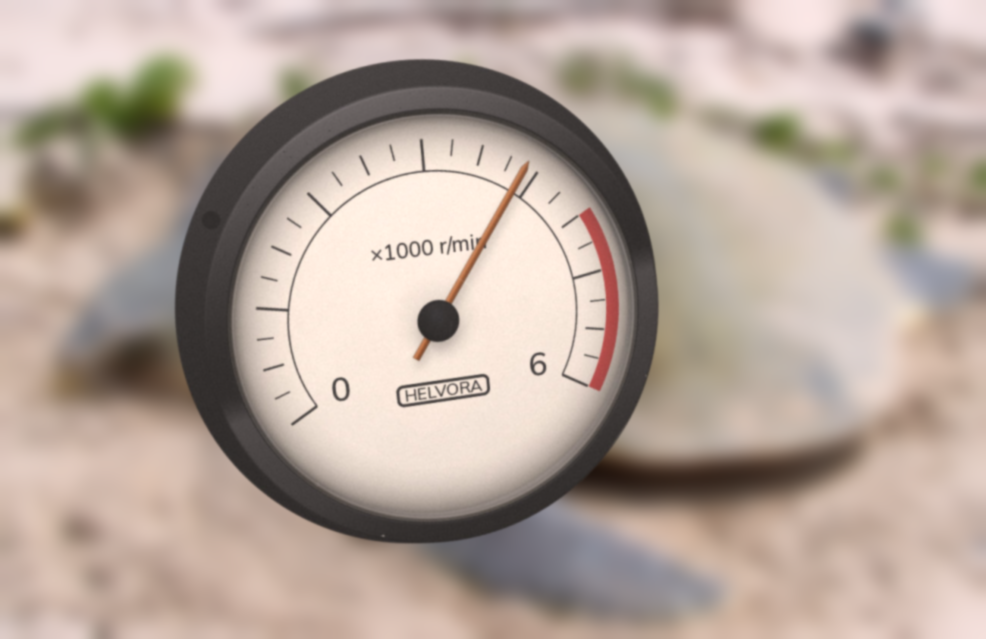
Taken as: rpm 3875
